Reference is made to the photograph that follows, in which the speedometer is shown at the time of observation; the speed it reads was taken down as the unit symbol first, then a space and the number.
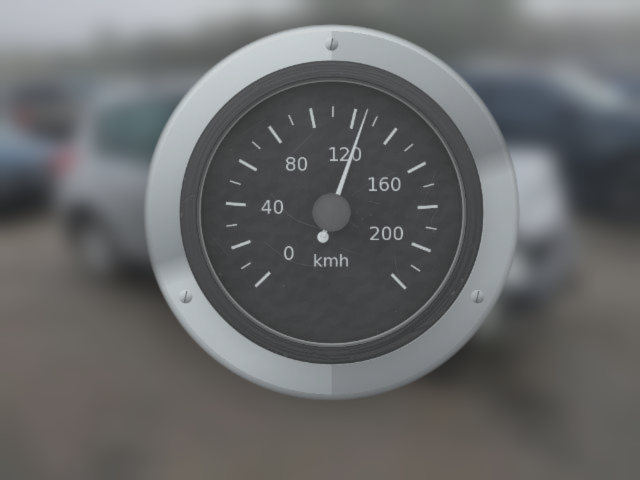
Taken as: km/h 125
